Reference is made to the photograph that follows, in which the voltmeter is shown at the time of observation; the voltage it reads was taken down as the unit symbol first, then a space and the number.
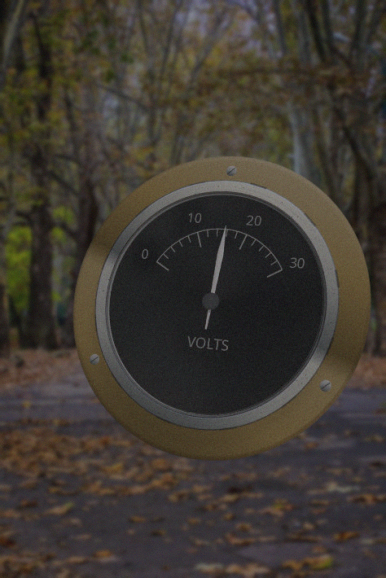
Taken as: V 16
